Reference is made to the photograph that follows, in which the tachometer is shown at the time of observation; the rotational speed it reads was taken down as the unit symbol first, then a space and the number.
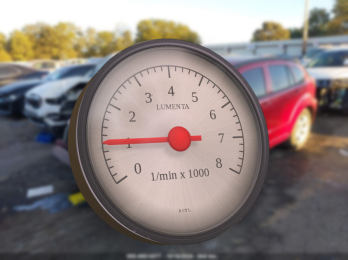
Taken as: rpm 1000
